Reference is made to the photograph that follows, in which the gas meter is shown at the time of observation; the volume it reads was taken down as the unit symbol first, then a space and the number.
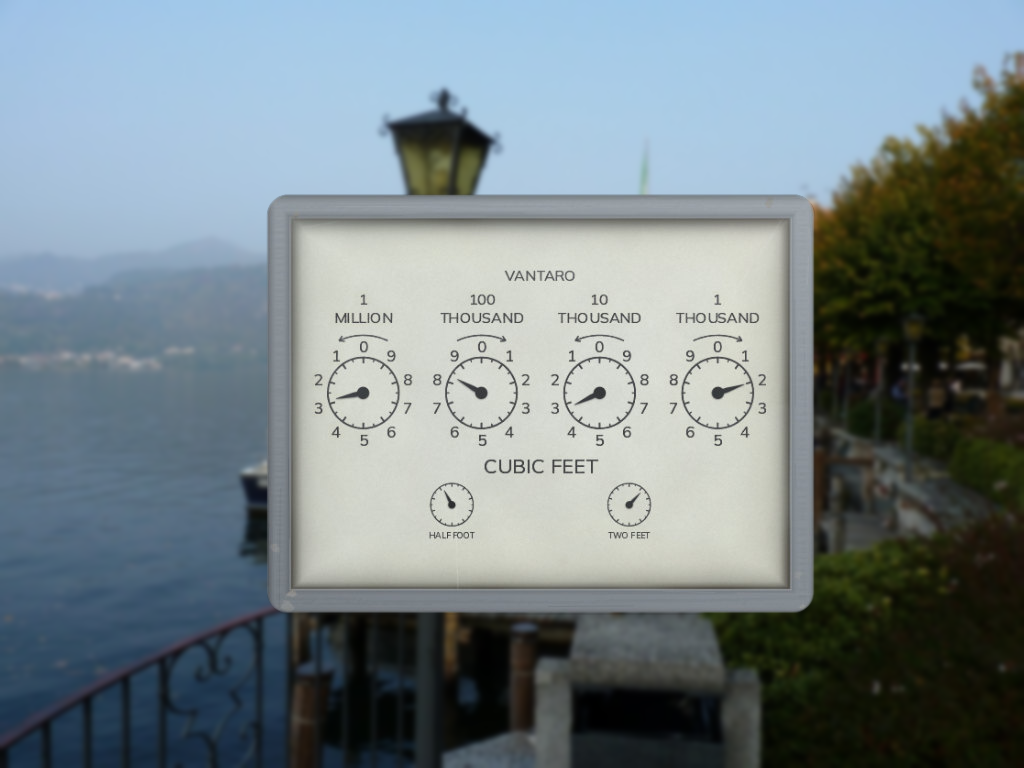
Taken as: ft³ 283200
